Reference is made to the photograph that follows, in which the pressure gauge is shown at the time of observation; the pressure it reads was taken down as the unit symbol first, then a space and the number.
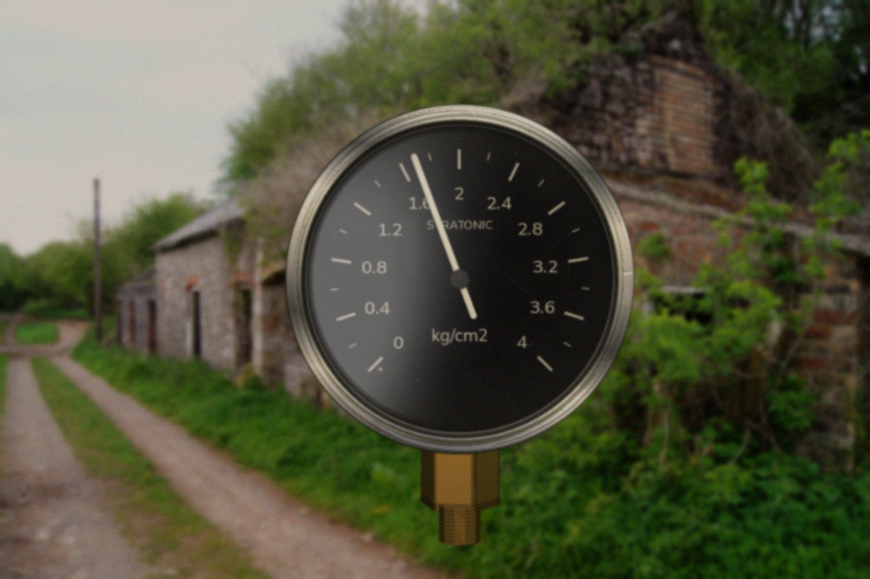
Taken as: kg/cm² 1.7
